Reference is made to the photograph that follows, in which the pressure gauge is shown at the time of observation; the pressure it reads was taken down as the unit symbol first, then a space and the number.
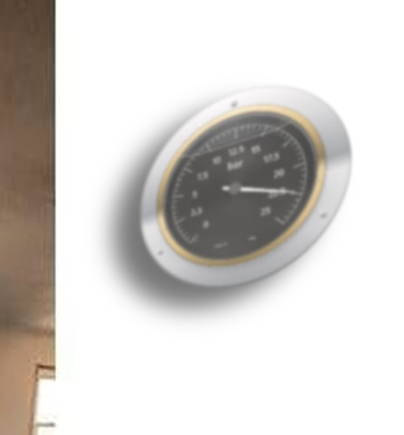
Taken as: bar 22.5
